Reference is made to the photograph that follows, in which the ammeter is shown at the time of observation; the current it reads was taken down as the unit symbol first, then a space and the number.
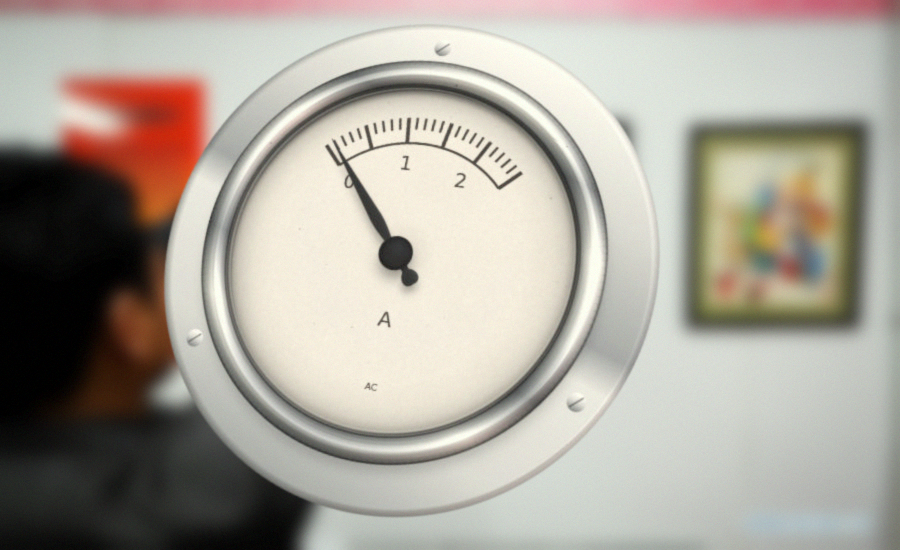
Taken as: A 0.1
